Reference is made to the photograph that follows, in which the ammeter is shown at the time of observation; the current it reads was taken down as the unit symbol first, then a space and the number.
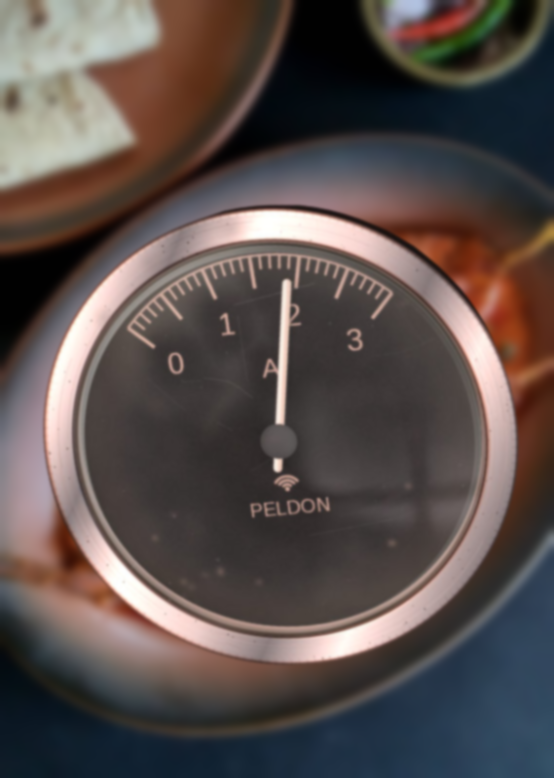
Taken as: A 1.9
